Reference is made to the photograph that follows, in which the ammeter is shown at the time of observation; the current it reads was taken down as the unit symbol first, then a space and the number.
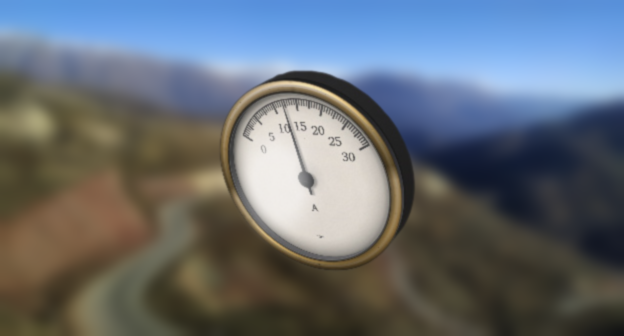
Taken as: A 12.5
